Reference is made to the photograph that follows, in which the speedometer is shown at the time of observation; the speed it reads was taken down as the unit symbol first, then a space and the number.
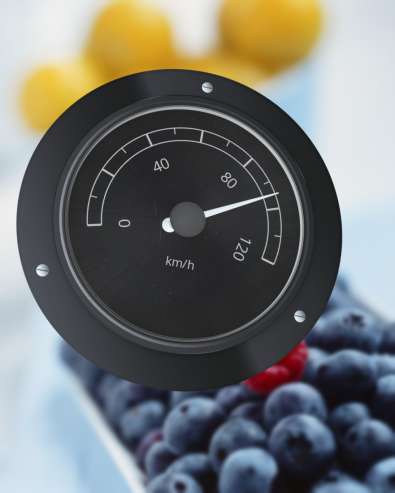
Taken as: km/h 95
